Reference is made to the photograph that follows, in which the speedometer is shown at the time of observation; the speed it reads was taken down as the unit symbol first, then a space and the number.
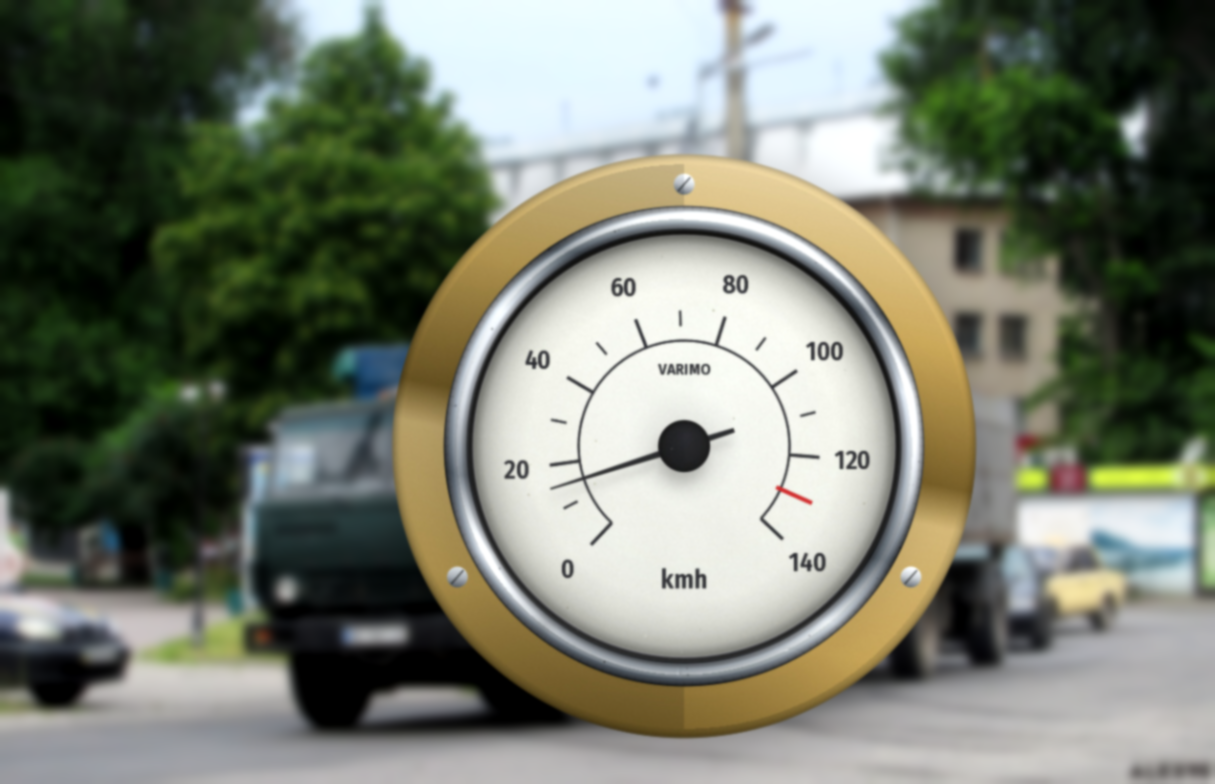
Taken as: km/h 15
